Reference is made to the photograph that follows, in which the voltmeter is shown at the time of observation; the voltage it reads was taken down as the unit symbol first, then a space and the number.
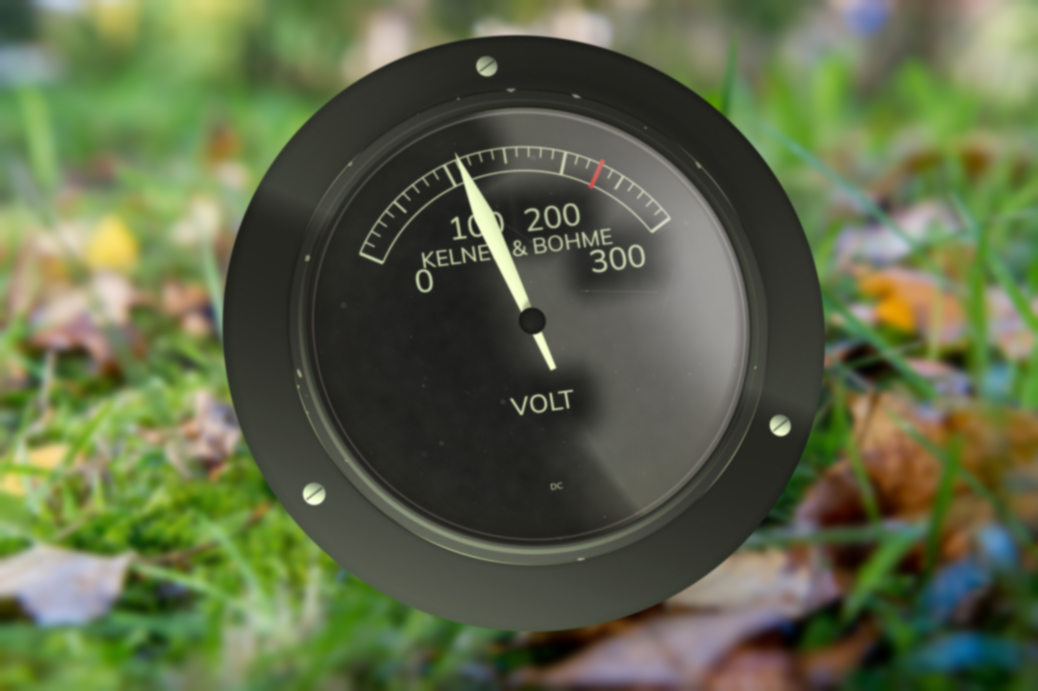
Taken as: V 110
